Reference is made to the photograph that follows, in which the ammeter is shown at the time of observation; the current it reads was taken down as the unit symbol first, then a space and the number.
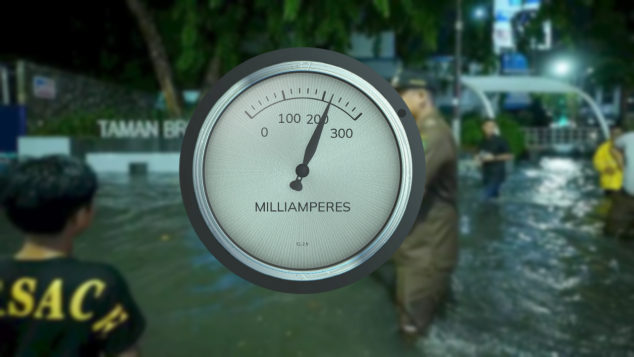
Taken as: mA 220
